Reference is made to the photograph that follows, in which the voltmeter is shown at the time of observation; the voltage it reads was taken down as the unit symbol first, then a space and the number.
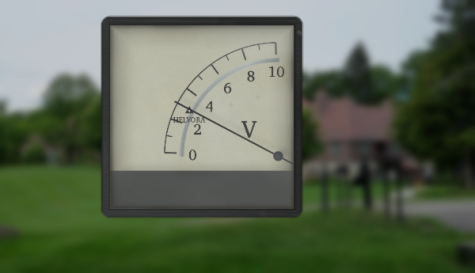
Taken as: V 3
